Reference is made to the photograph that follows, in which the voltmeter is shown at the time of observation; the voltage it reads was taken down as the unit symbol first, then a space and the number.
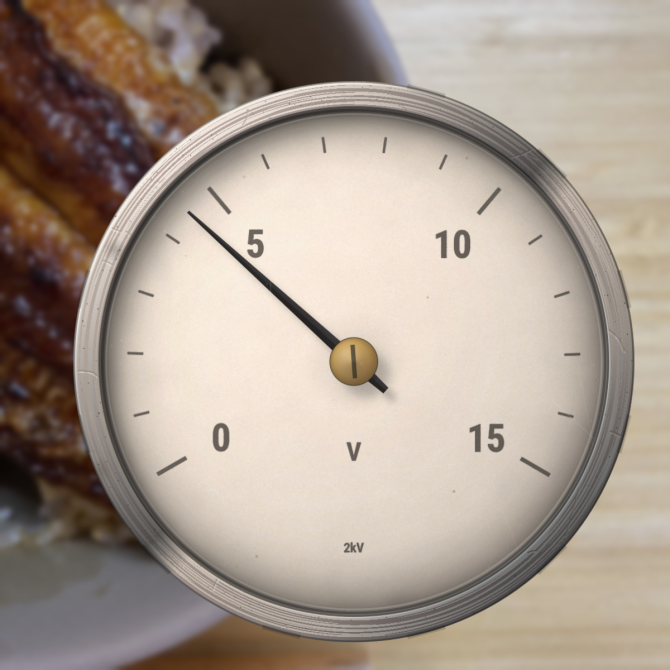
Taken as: V 4.5
